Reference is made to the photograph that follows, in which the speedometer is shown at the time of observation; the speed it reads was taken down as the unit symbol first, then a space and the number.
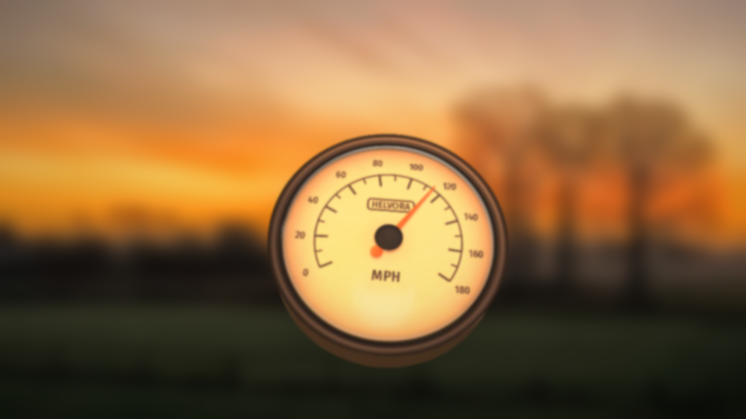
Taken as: mph 115
